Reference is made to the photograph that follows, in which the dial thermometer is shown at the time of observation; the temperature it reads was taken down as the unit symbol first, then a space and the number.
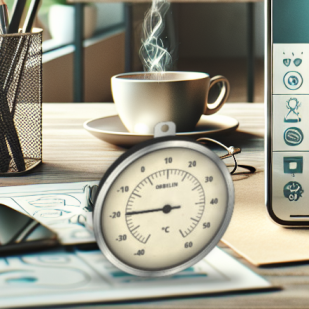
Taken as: °C -20
